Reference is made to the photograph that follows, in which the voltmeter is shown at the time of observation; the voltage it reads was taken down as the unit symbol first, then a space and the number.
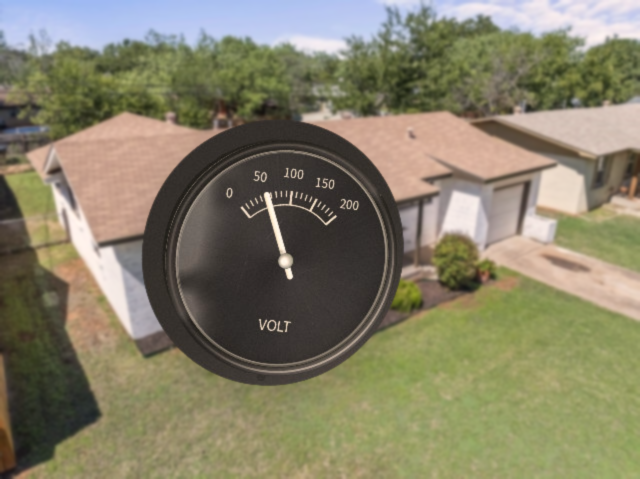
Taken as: V 50
